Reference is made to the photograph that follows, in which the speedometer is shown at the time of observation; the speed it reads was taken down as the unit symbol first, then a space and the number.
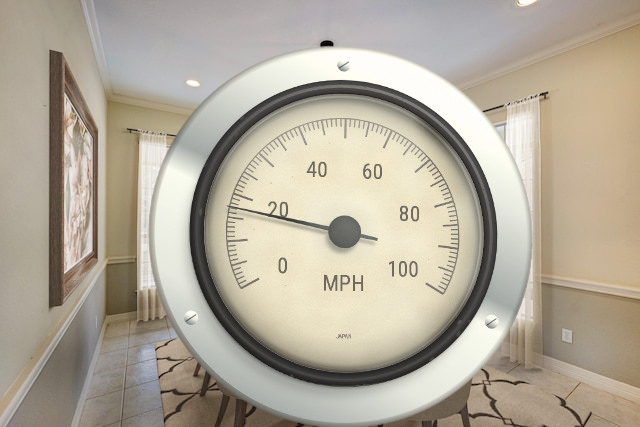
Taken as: mph 17
